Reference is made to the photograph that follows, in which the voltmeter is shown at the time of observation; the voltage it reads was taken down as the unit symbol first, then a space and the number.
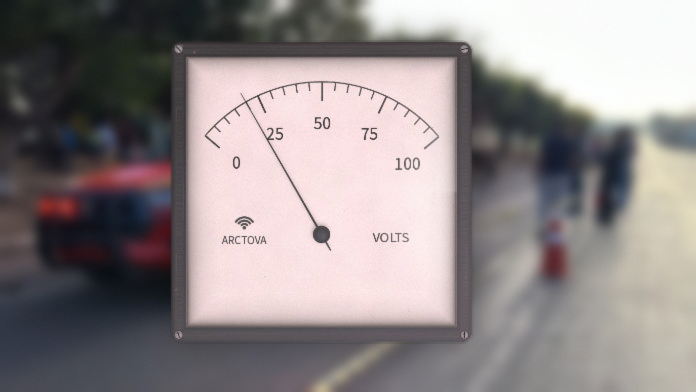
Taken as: V 20
